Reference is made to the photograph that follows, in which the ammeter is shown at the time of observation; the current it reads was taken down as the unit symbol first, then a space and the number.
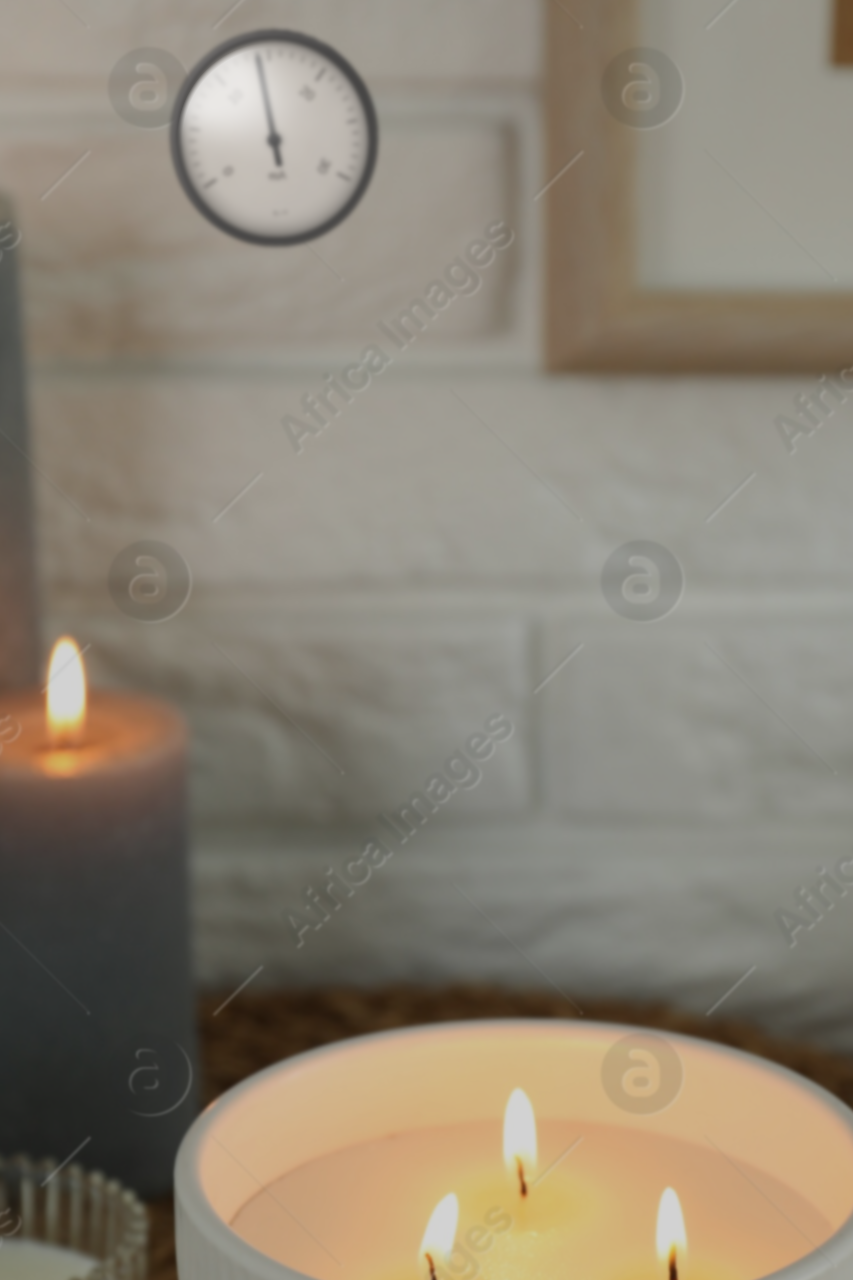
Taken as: mA 14
